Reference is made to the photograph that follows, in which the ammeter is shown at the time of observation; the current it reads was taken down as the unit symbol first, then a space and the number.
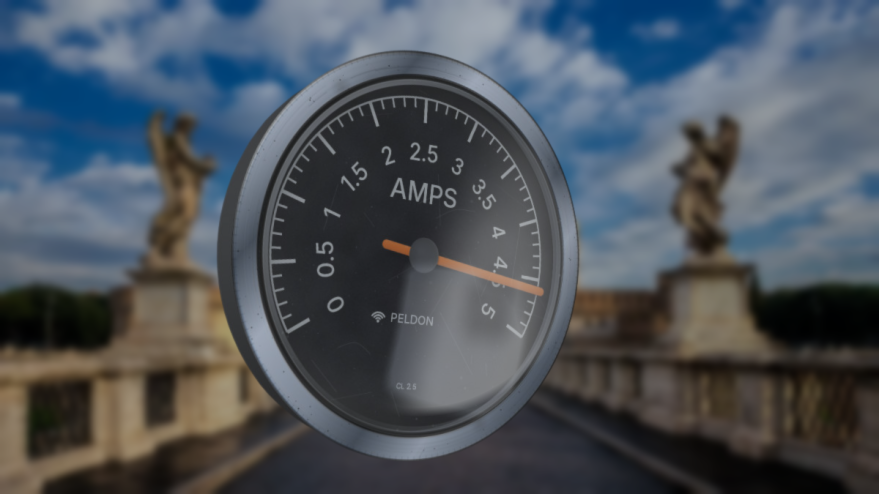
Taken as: A 4.6
